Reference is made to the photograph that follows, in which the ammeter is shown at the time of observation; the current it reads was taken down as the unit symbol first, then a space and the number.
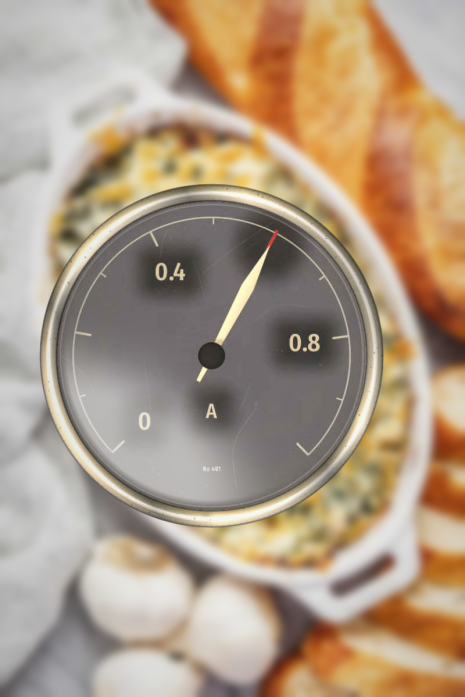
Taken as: A 0.6
